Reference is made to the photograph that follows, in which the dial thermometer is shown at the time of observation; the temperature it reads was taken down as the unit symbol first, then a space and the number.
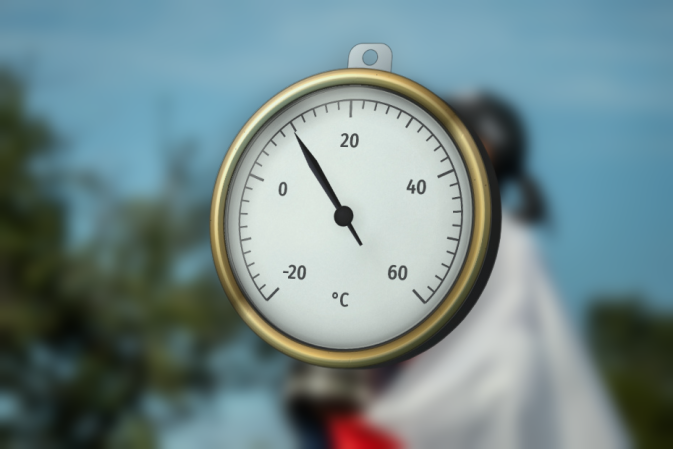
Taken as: °C 10
